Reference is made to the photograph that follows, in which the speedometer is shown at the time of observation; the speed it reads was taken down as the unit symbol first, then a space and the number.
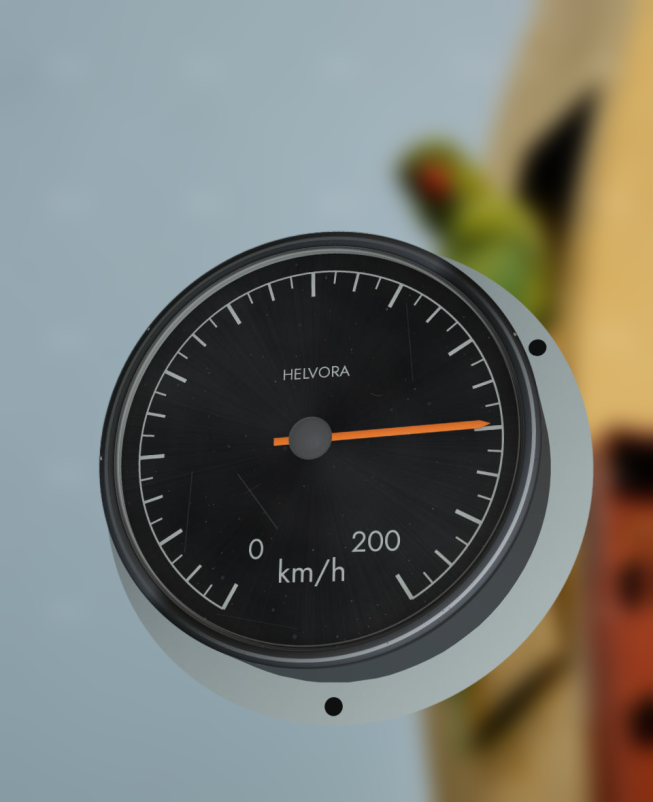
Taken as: km/h 160
